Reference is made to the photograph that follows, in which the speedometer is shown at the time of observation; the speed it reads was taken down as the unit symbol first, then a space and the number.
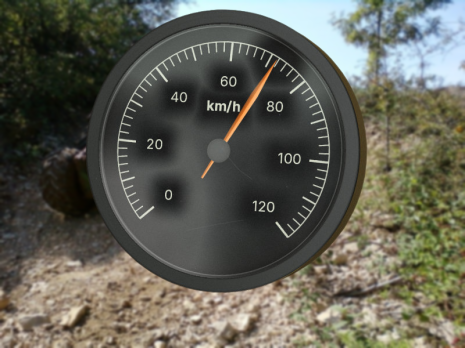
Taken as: km/h 72
